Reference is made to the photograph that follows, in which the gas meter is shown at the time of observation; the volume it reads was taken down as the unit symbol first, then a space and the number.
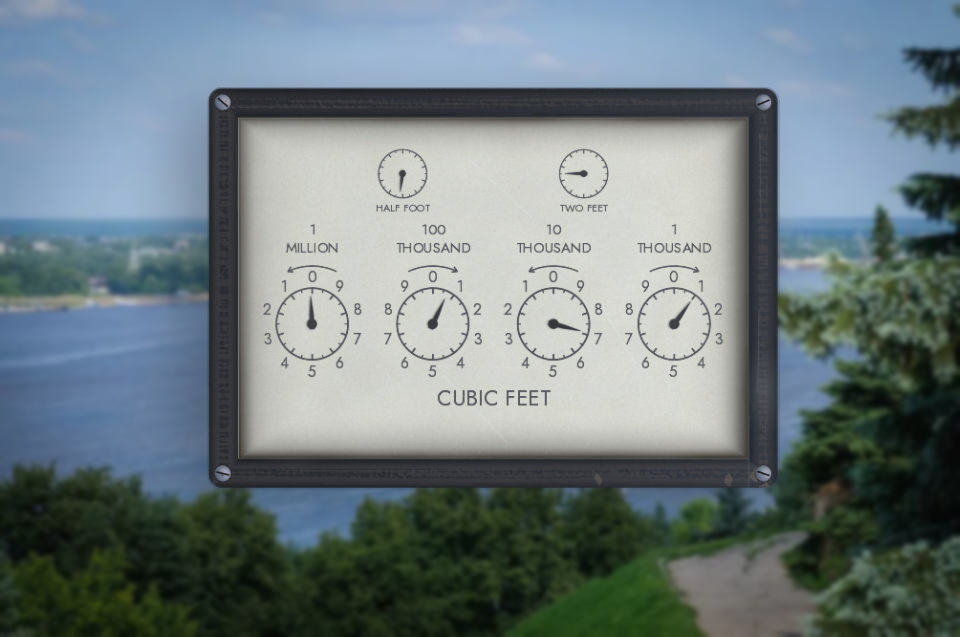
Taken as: ft³ 7100
